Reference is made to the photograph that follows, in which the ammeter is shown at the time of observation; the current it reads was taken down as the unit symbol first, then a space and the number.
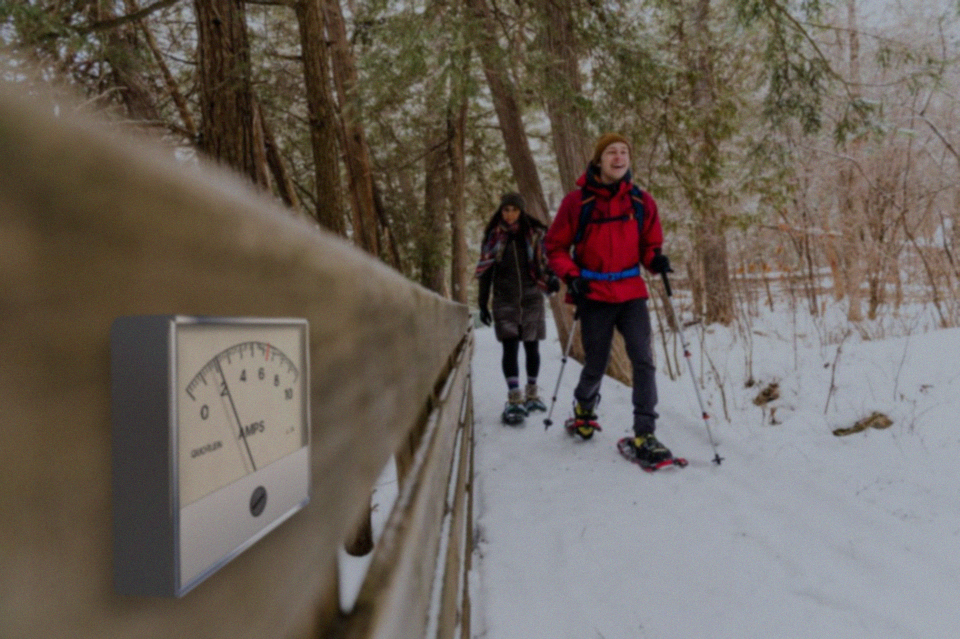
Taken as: A 2
